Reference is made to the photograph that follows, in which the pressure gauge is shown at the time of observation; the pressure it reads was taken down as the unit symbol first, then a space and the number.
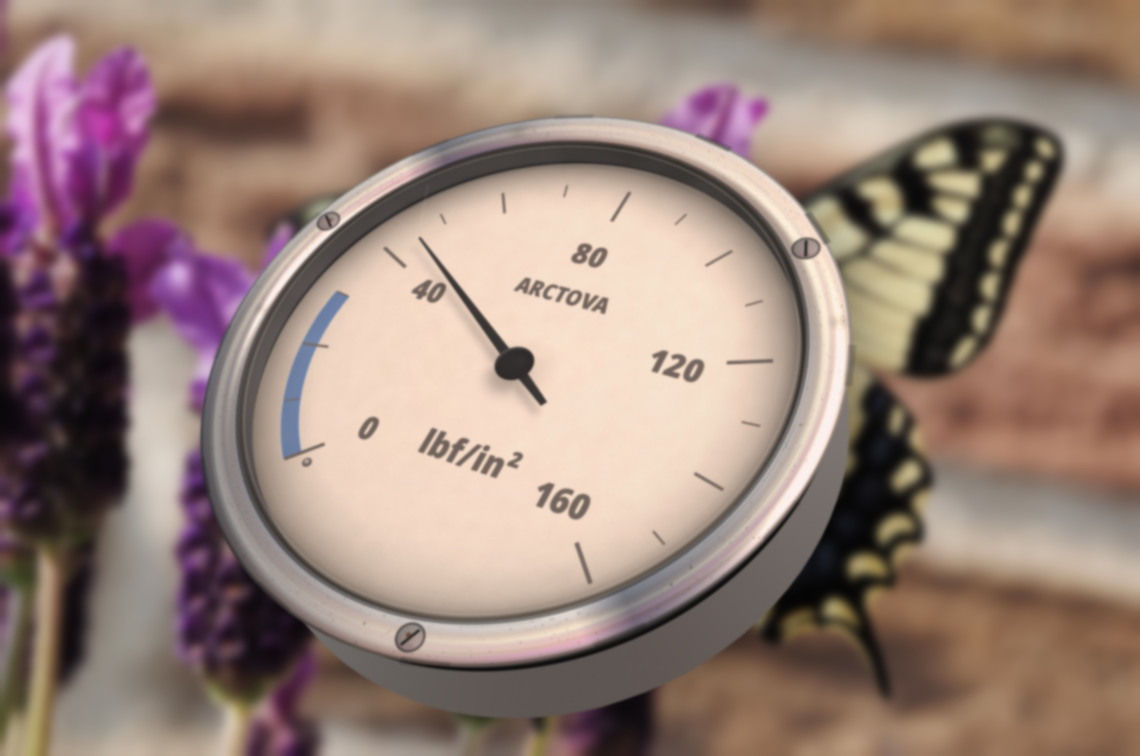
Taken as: psi 45
